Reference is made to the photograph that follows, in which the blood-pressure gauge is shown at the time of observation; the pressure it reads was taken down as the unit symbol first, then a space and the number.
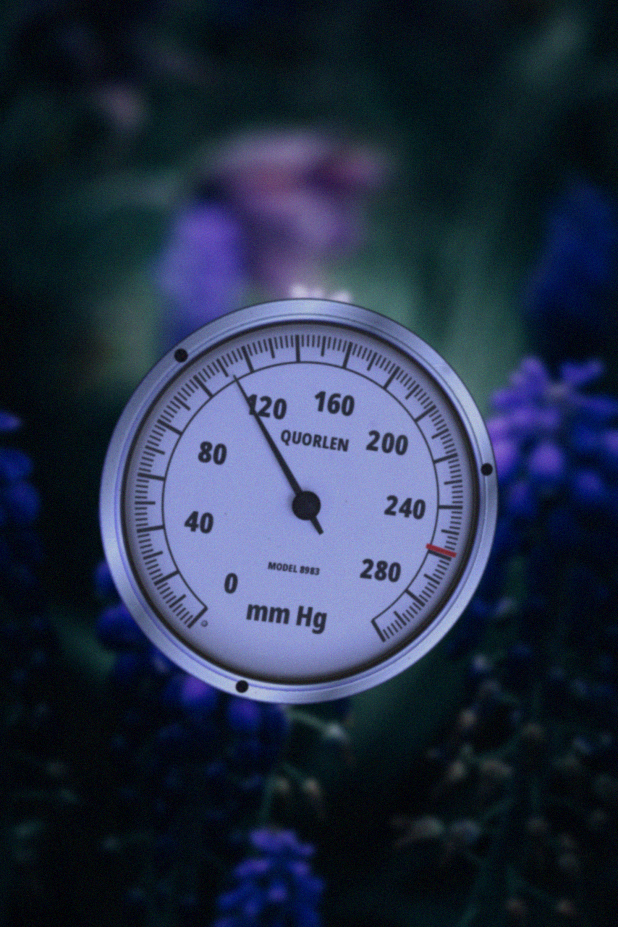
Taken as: mmHg 112
